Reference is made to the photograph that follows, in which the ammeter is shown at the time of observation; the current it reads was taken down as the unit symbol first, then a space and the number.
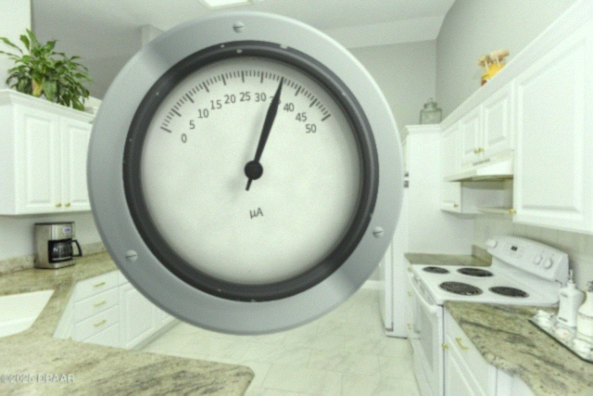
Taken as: µA 35
